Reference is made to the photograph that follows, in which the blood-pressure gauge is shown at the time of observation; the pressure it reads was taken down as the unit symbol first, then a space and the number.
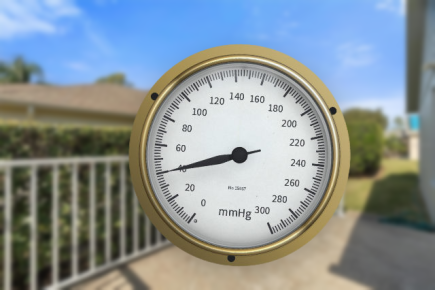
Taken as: mmHg 40
